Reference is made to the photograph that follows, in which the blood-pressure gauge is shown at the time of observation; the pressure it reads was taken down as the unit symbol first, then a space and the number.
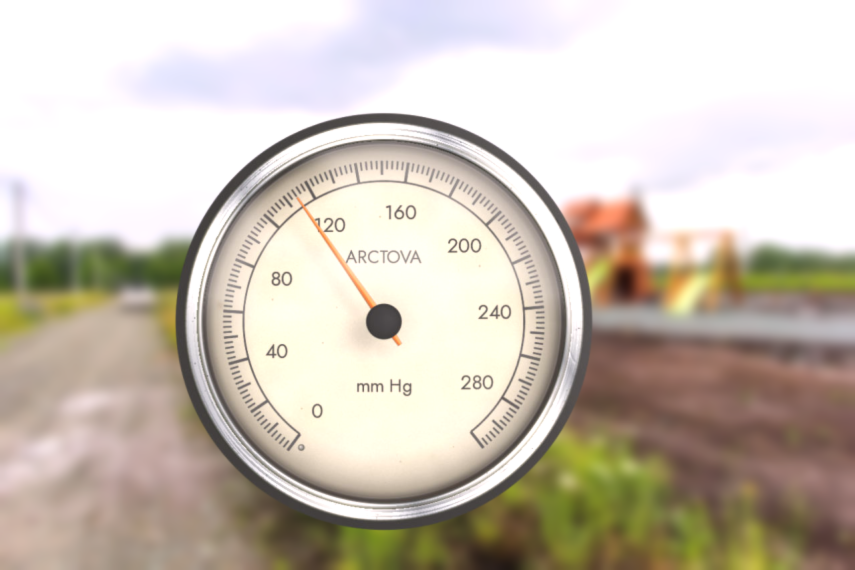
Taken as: mmHg 114
